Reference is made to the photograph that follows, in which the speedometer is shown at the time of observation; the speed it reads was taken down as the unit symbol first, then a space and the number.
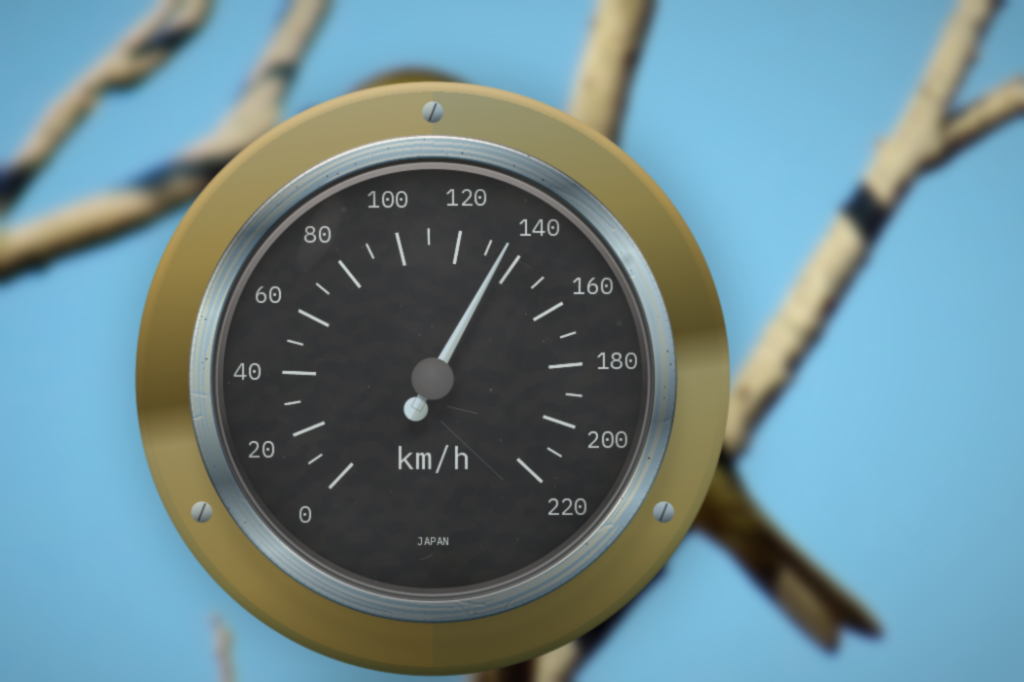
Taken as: km/h 135
